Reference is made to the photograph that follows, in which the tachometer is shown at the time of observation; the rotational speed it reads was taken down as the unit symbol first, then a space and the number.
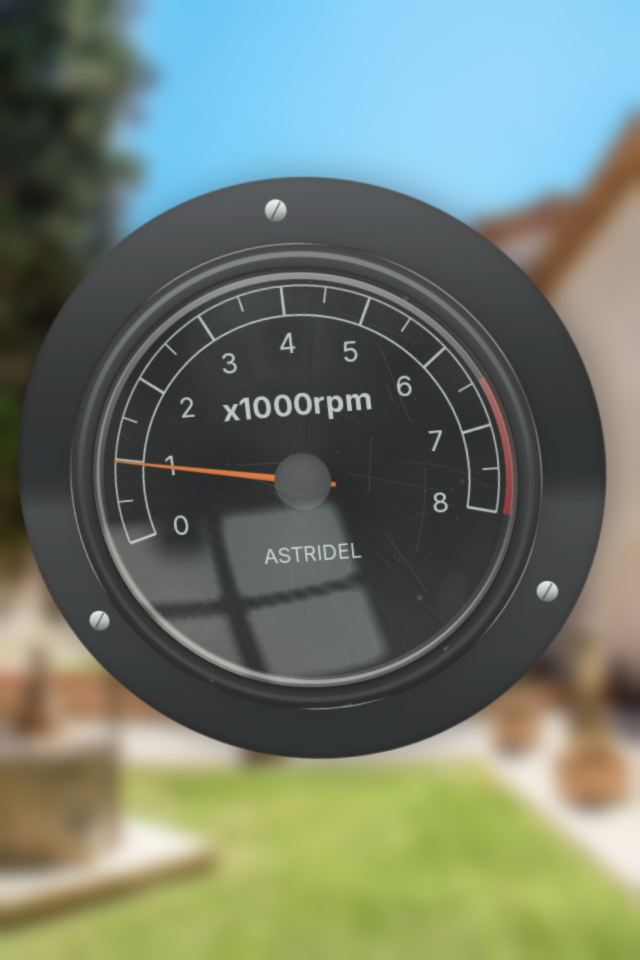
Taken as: rpm 1000
